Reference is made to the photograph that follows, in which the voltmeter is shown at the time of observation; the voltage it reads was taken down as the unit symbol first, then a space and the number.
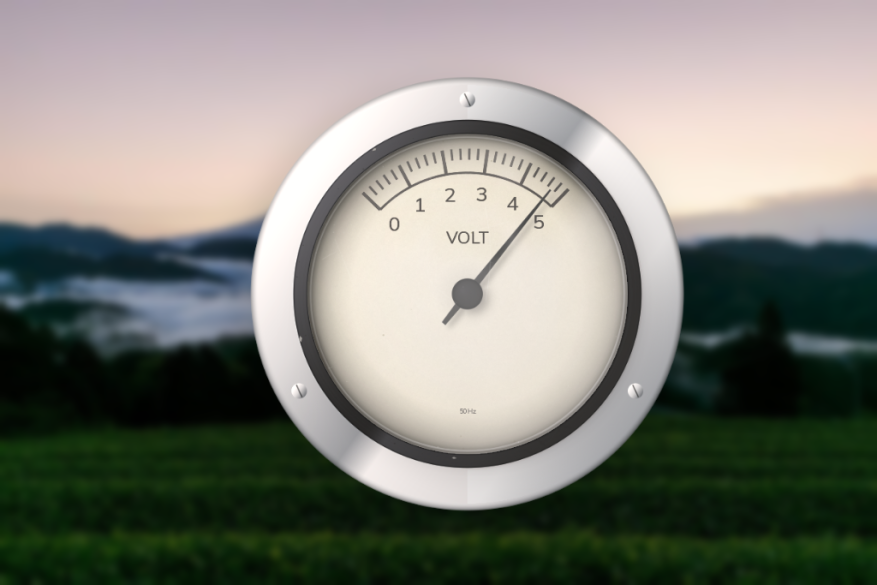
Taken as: V 4.7
